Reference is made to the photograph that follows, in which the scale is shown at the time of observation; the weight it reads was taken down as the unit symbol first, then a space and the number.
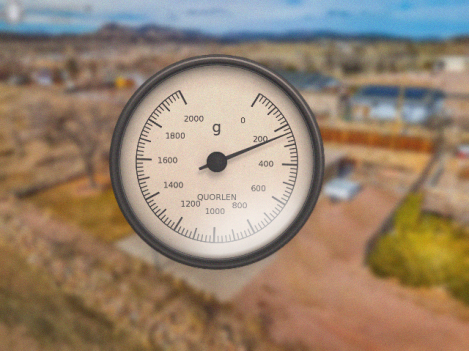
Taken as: g 240
